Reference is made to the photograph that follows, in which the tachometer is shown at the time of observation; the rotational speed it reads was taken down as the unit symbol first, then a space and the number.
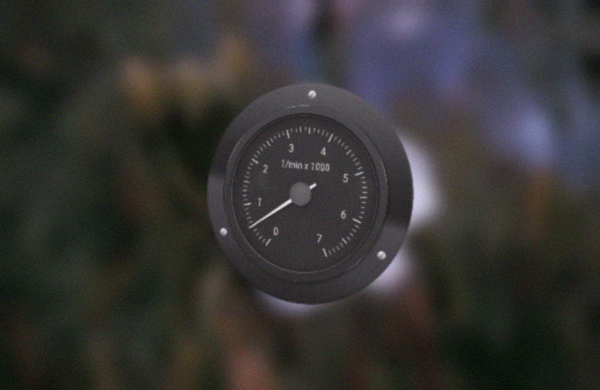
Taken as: rpm 500
